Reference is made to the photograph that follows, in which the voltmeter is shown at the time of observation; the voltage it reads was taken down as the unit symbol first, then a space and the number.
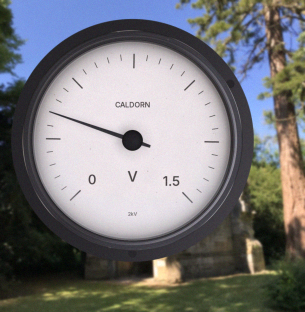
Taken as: V 0.35
